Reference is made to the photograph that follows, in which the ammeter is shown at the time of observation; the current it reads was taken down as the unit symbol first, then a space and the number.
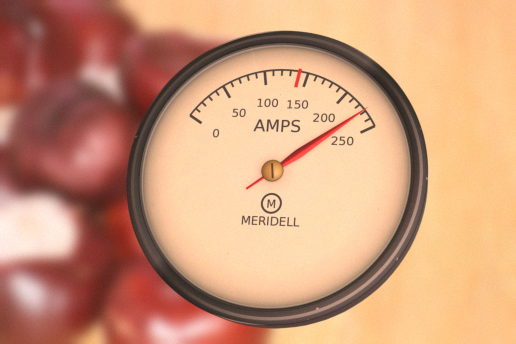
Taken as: A 230
